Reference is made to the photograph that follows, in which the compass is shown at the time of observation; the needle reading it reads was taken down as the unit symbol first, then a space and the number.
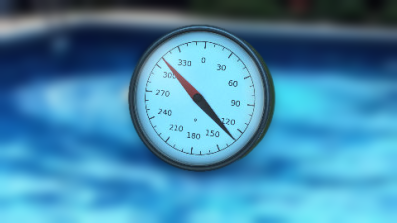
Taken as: ° 310
